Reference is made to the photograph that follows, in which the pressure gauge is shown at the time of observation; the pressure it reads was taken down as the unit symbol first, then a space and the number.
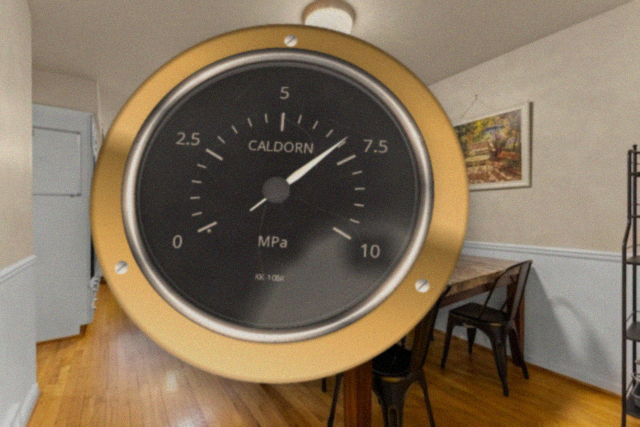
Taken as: MPa 7
